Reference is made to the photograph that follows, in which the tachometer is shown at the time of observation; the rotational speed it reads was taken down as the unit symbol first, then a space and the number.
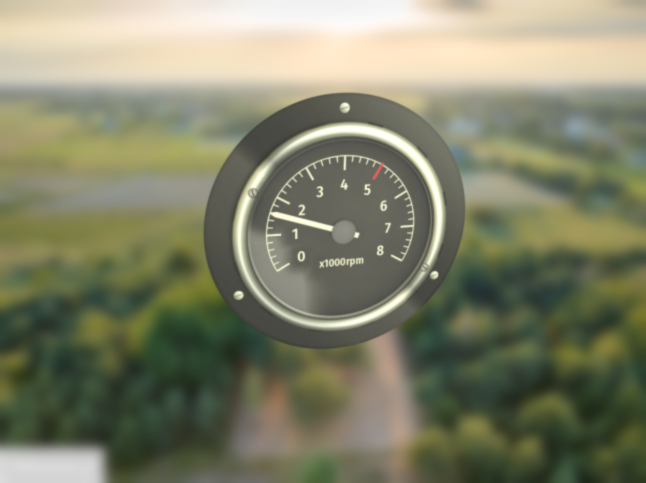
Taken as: rpm 1600
